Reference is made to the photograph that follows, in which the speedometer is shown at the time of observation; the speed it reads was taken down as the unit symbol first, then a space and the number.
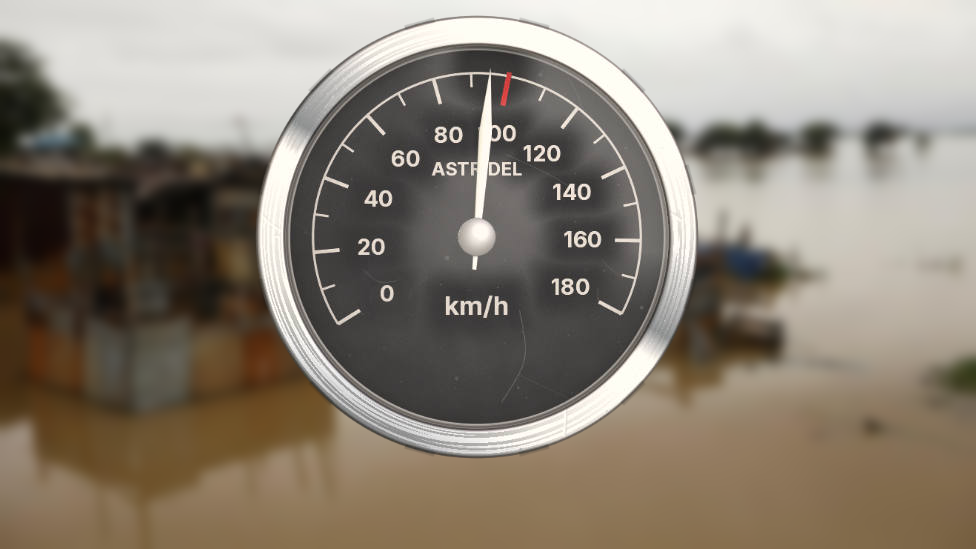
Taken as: km/h 95
